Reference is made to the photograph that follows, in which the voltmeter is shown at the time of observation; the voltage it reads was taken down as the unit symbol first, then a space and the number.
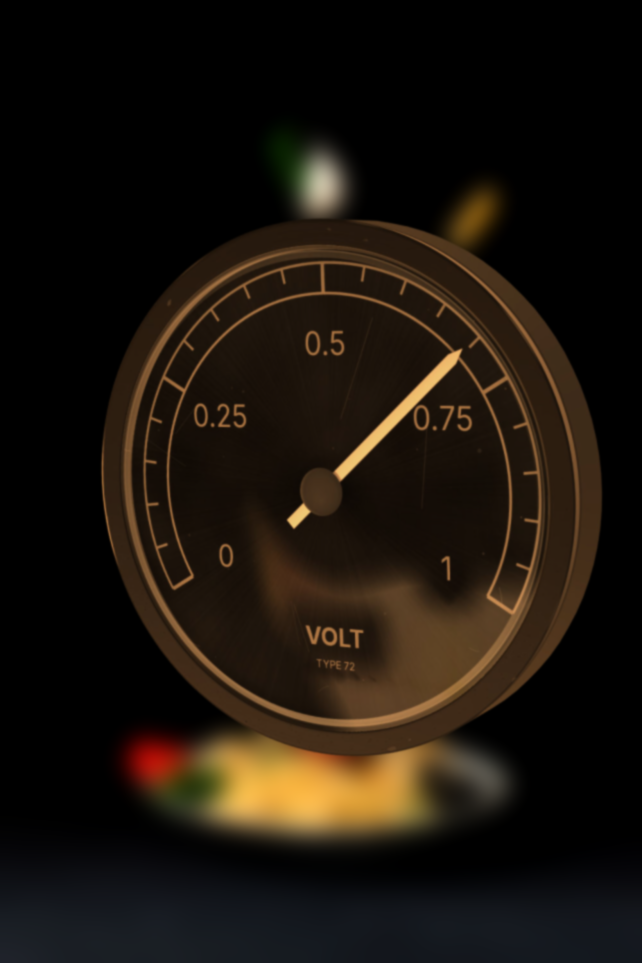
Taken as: V 0.7
